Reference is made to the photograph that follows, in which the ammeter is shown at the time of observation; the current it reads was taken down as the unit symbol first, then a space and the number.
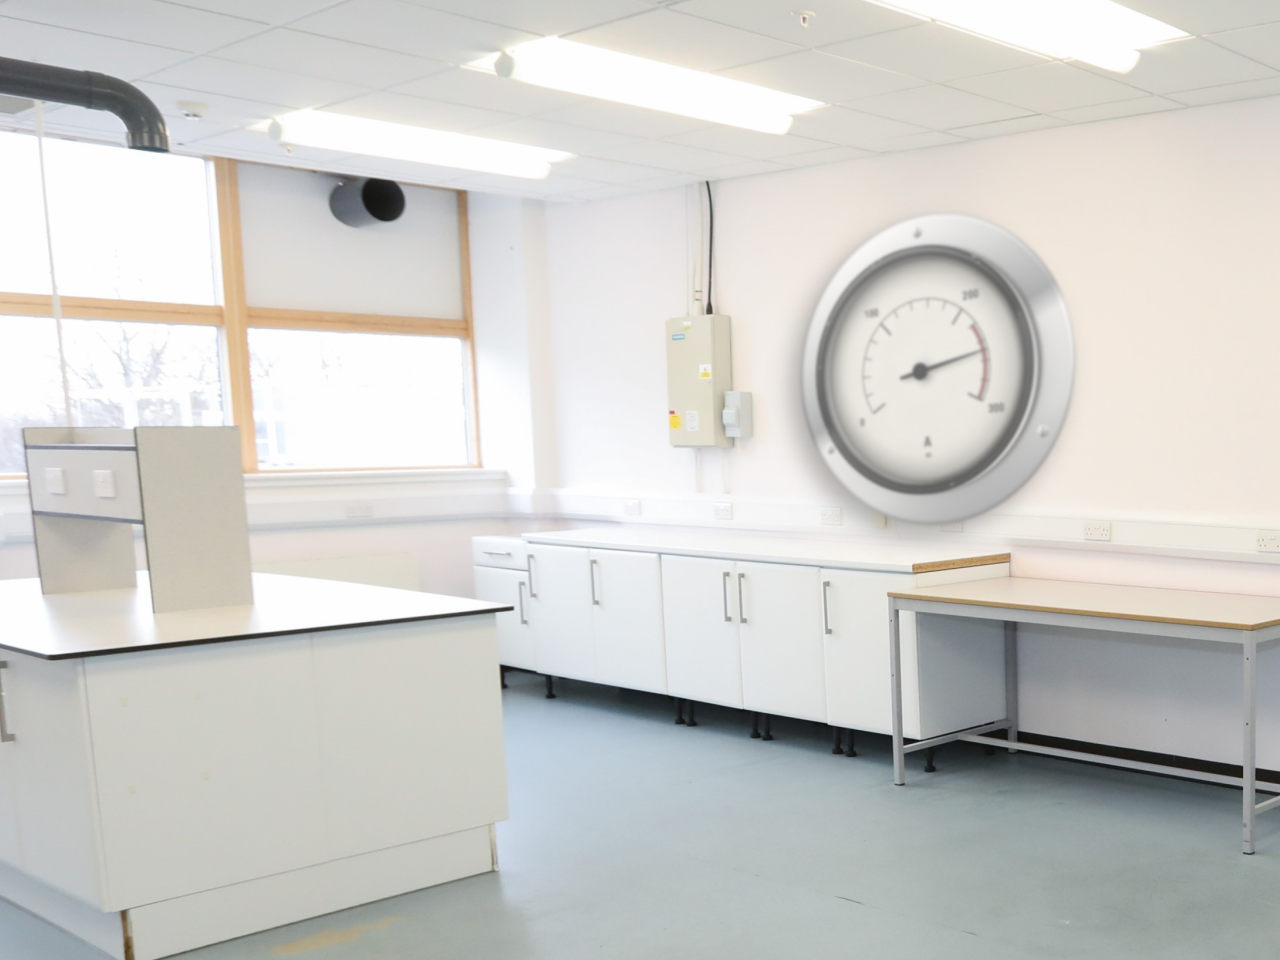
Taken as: A 250
